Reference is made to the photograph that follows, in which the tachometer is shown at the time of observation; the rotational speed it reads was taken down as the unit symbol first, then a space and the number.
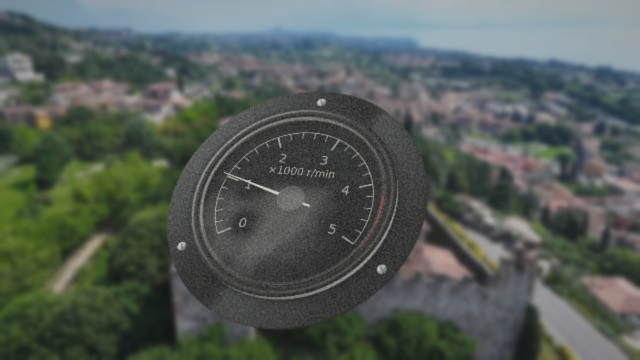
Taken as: rpm 1000
